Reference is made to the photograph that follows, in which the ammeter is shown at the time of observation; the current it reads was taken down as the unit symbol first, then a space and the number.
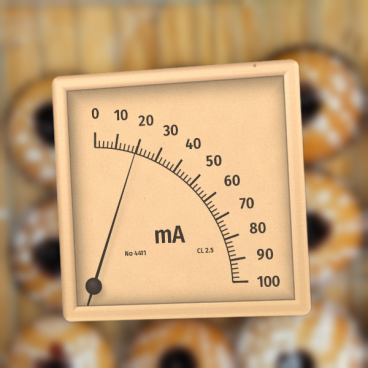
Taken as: mA 20
